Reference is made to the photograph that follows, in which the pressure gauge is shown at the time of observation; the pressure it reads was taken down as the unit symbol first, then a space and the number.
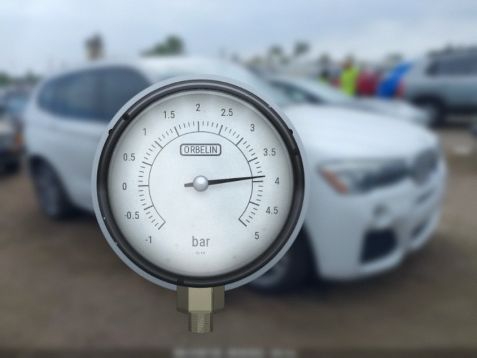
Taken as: bar 3.9
